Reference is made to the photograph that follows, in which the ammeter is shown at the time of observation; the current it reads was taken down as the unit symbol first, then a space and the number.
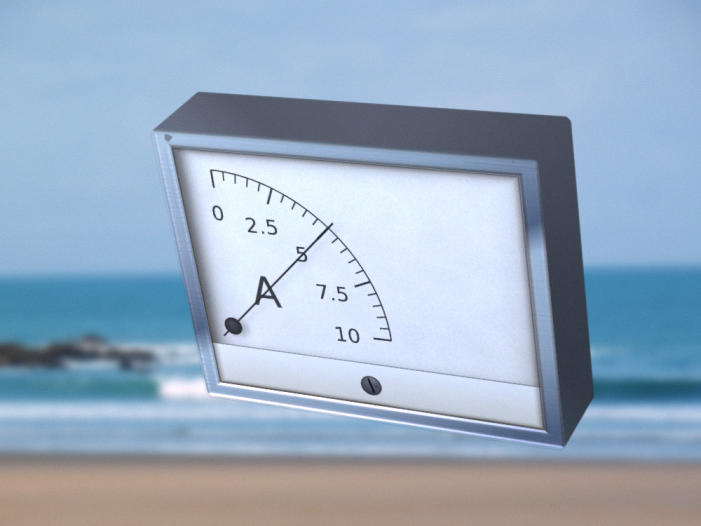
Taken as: A 5
